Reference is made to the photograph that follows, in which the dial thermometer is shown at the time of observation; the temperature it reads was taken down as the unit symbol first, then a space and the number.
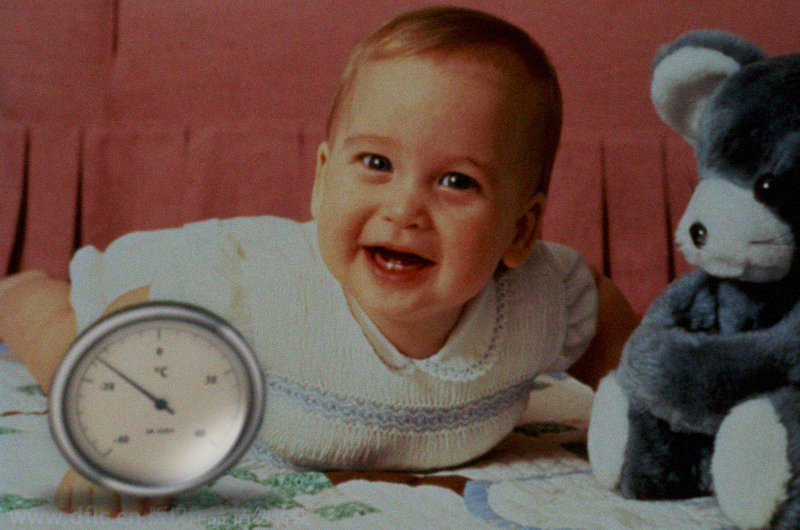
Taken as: °C -14
